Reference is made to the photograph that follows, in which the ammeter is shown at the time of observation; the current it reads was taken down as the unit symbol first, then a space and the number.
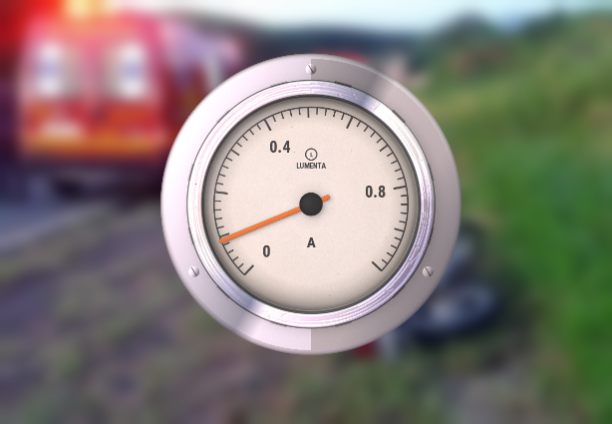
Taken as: A 0.09
